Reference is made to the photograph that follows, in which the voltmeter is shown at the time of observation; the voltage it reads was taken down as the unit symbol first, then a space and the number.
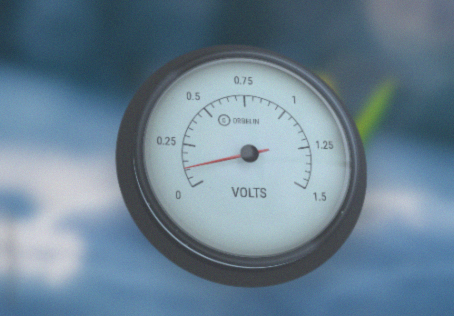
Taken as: V 0.1
